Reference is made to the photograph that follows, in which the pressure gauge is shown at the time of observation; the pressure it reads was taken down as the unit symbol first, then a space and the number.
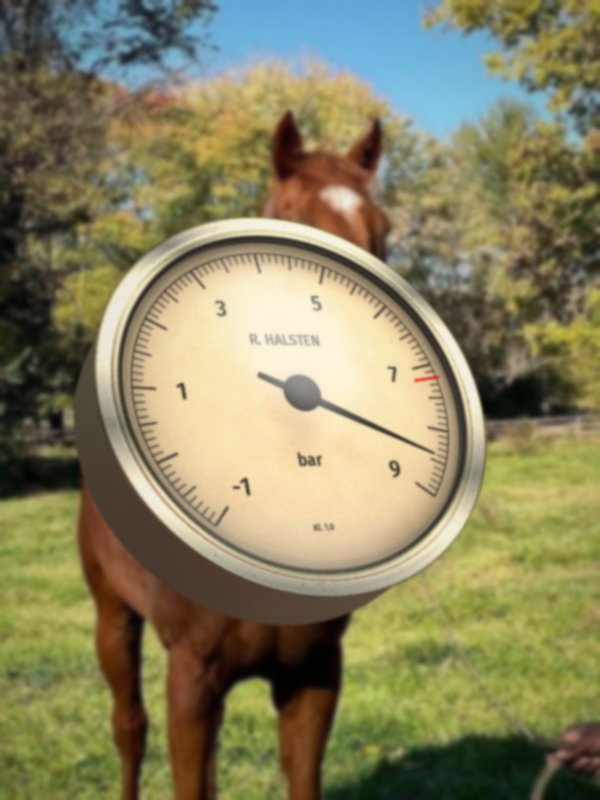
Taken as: bar 8.5
